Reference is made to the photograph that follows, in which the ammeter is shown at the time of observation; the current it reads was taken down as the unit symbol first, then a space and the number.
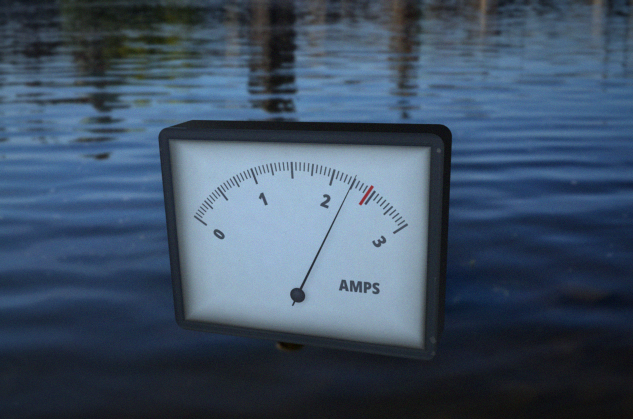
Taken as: A 2.25
